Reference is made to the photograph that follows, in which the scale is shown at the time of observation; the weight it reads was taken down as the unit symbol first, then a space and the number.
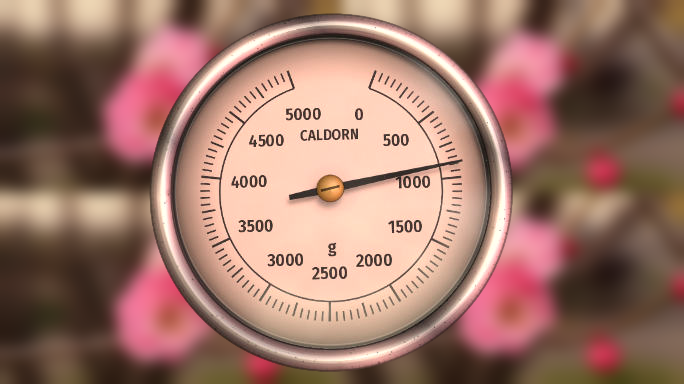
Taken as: g 900
